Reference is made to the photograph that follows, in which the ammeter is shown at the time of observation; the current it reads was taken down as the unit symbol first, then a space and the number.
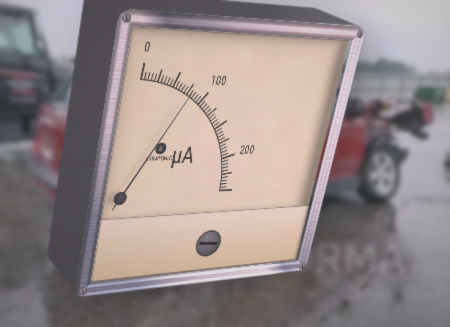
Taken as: µA 75
